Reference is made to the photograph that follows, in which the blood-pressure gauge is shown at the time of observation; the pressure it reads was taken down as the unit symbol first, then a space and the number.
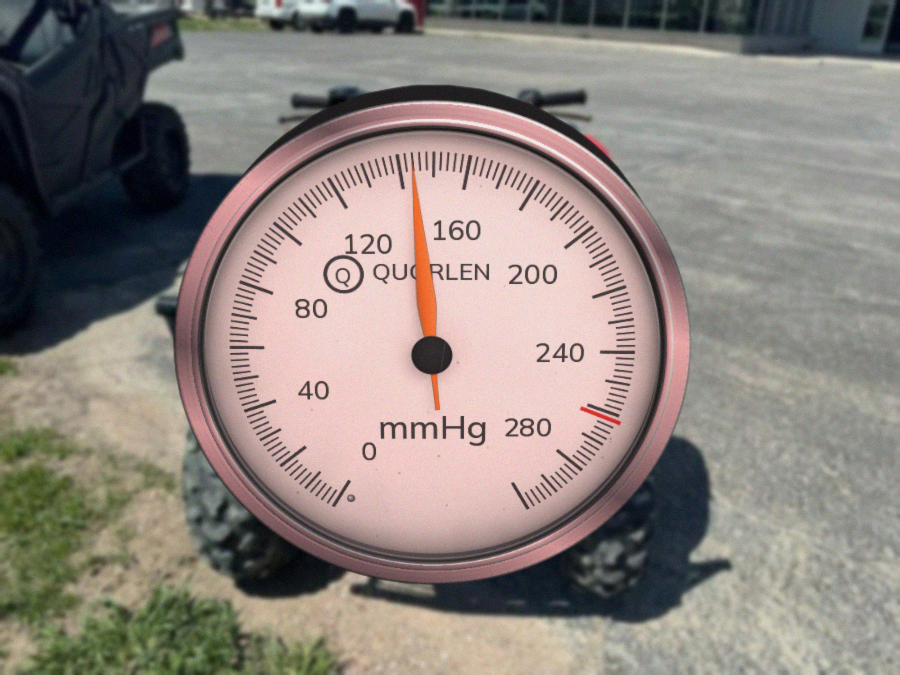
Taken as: mmHg 144
